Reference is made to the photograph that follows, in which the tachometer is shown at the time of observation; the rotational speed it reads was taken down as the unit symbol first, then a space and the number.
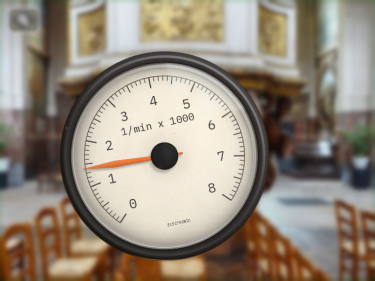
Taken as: rpm 1400
